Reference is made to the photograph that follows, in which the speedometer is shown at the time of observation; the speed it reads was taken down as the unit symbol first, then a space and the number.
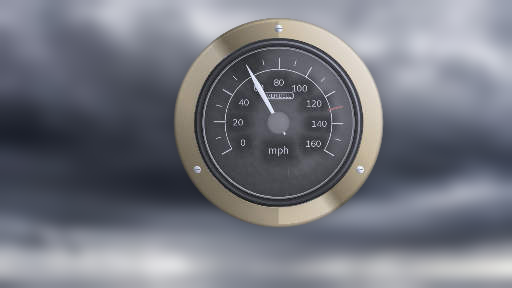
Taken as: mph 60
